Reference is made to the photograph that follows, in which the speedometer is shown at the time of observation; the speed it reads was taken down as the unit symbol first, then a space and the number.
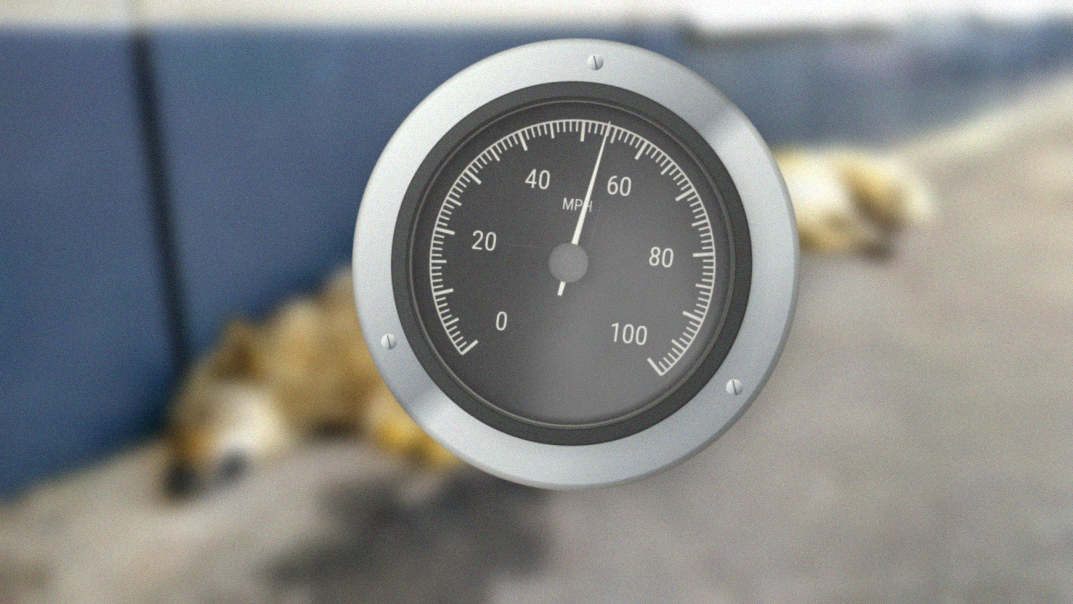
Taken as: mph 54
